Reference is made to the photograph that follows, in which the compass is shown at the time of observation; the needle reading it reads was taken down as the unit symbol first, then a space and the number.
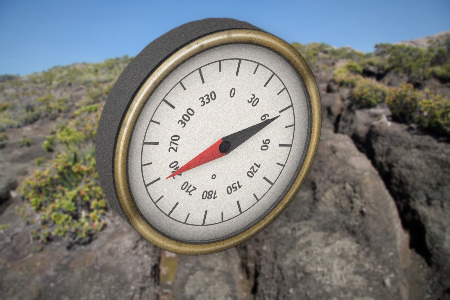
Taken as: ° 240
